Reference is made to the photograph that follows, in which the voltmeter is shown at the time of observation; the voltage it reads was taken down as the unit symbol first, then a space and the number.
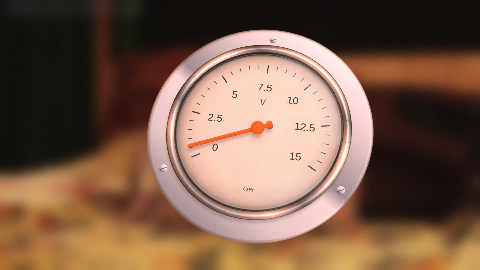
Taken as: V 0.5
